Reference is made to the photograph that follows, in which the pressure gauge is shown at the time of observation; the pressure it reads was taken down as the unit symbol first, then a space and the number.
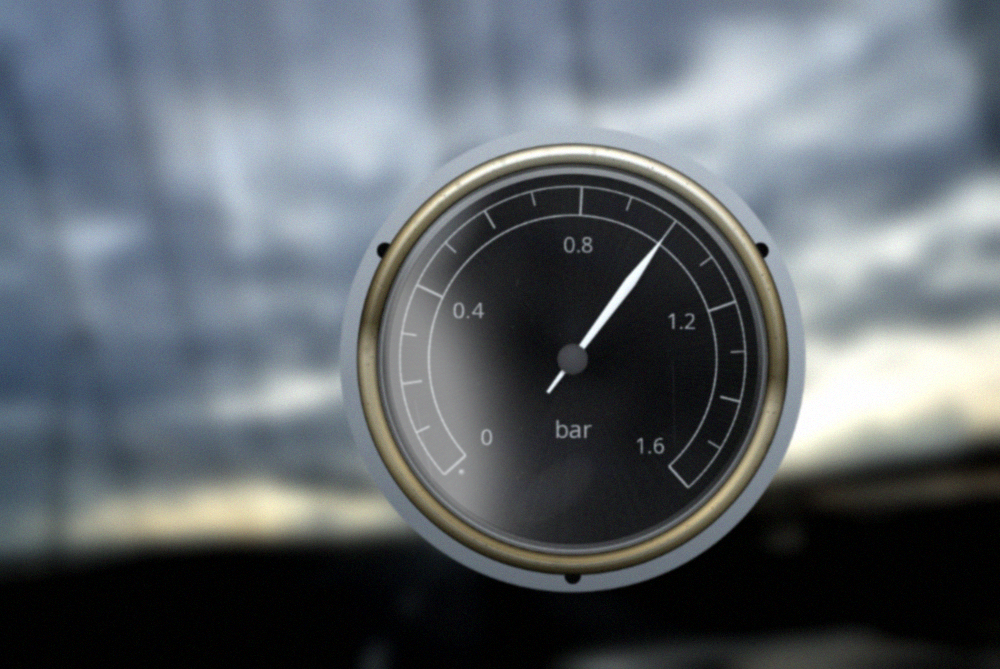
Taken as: bar 1
